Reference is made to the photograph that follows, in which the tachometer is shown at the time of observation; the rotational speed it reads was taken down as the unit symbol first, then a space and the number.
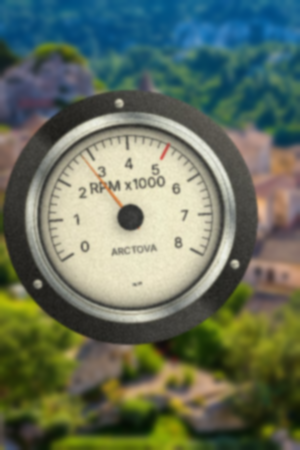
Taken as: rpm 2800
